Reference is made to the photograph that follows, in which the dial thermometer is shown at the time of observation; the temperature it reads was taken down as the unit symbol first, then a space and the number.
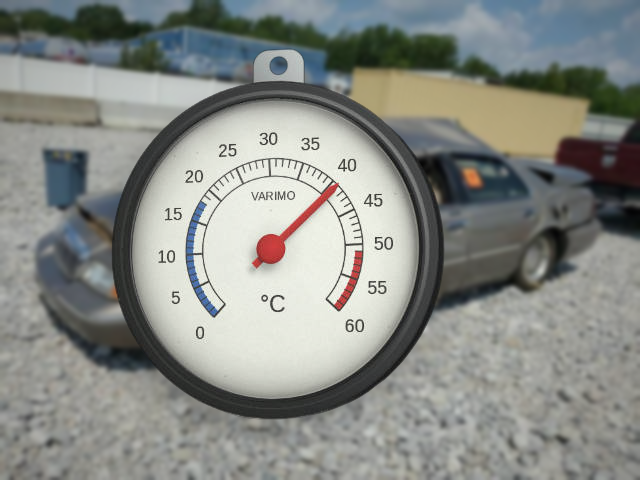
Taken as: °C 41
